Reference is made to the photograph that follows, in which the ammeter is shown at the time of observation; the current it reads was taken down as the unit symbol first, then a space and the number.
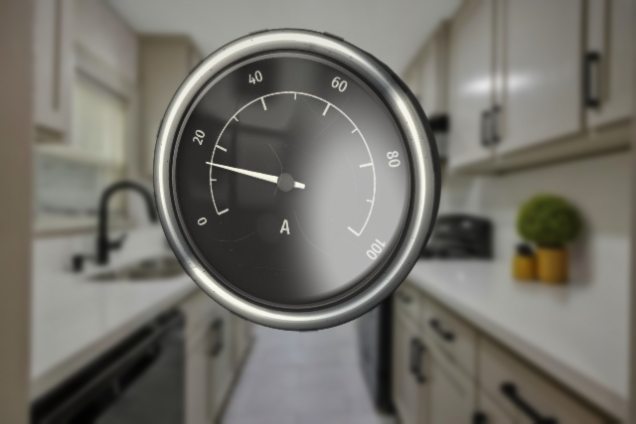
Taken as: A 15
